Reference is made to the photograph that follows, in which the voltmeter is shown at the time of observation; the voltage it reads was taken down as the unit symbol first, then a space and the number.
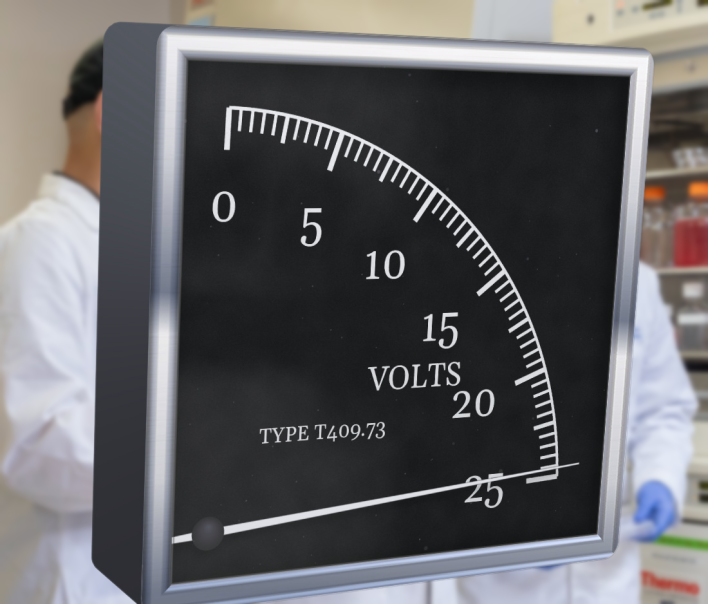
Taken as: V 24.5
